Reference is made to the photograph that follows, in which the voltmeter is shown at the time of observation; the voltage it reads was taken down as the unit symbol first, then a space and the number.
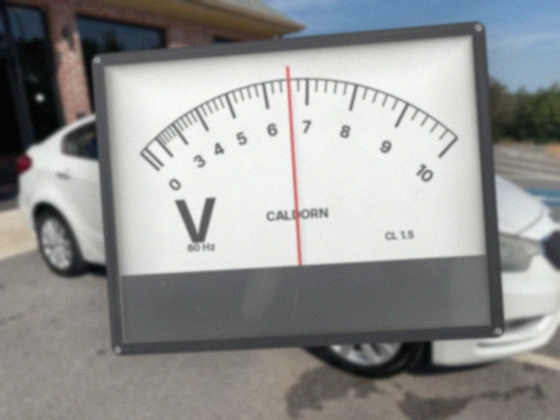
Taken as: V 6.6
